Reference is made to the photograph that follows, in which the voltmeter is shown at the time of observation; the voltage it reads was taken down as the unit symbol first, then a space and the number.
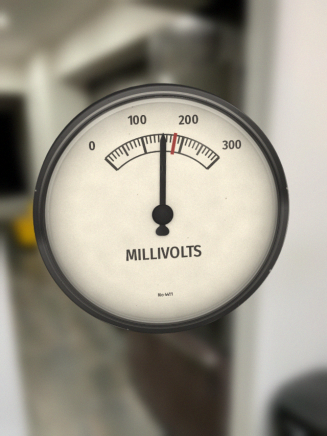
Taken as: mV 150
